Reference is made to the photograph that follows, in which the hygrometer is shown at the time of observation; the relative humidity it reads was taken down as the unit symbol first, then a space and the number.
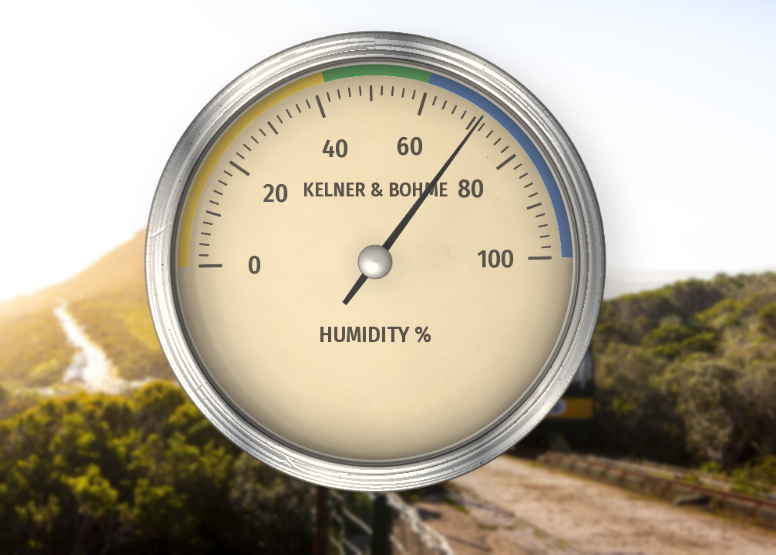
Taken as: % 71
